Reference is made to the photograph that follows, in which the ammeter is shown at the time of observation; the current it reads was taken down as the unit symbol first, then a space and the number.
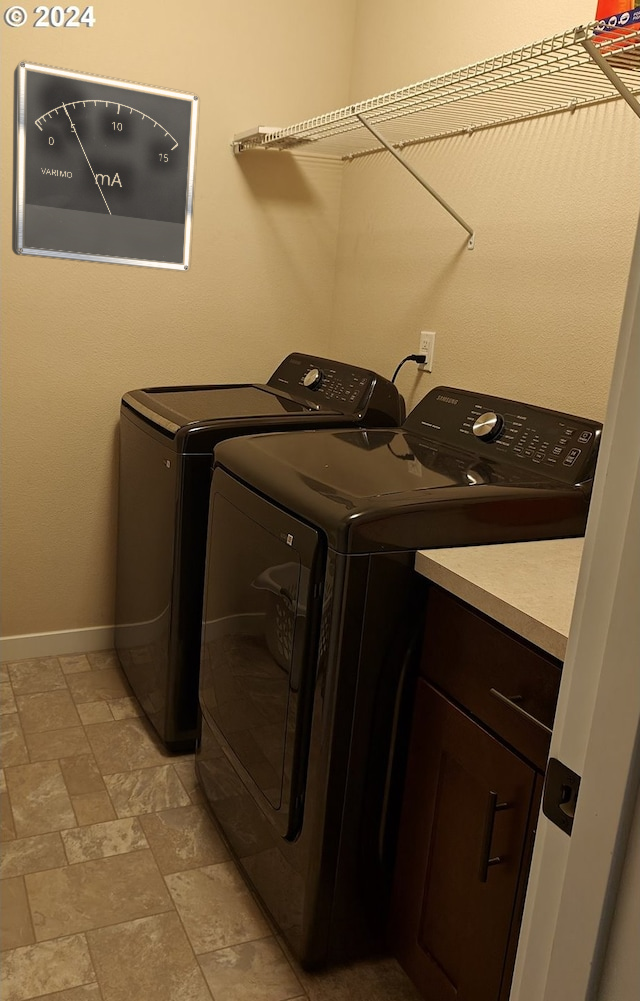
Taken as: mA 5
